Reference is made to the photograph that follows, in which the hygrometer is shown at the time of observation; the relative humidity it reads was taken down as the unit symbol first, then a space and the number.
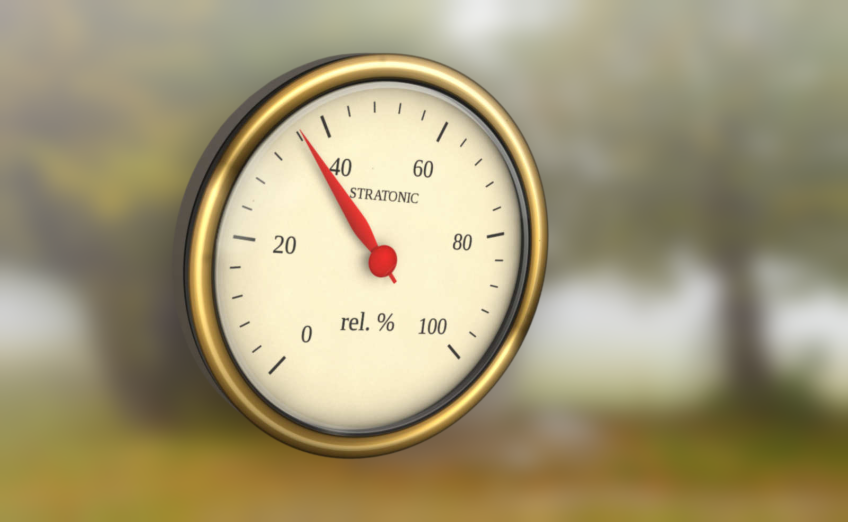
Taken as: % 36
